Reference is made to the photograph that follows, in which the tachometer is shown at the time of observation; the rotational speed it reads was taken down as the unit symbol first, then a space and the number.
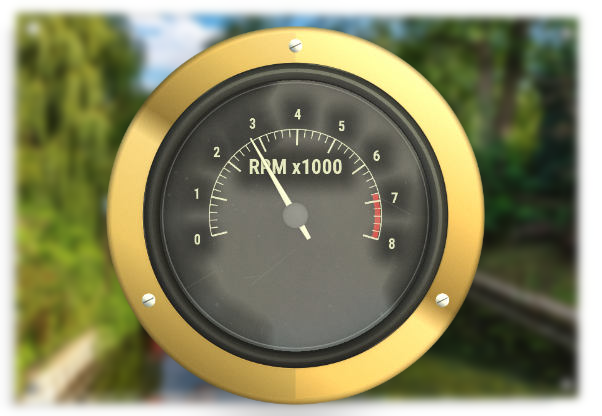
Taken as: rpm 2800
